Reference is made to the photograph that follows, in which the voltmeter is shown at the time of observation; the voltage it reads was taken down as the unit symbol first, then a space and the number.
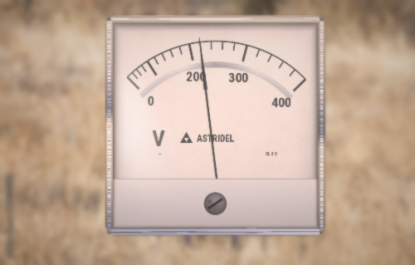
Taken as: V 220
